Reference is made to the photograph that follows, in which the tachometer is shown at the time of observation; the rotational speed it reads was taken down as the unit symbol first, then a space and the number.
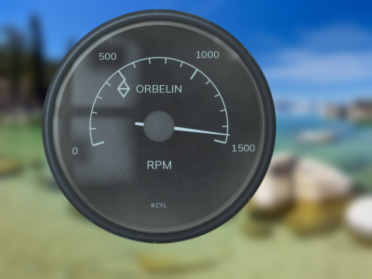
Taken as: rpm 1450
